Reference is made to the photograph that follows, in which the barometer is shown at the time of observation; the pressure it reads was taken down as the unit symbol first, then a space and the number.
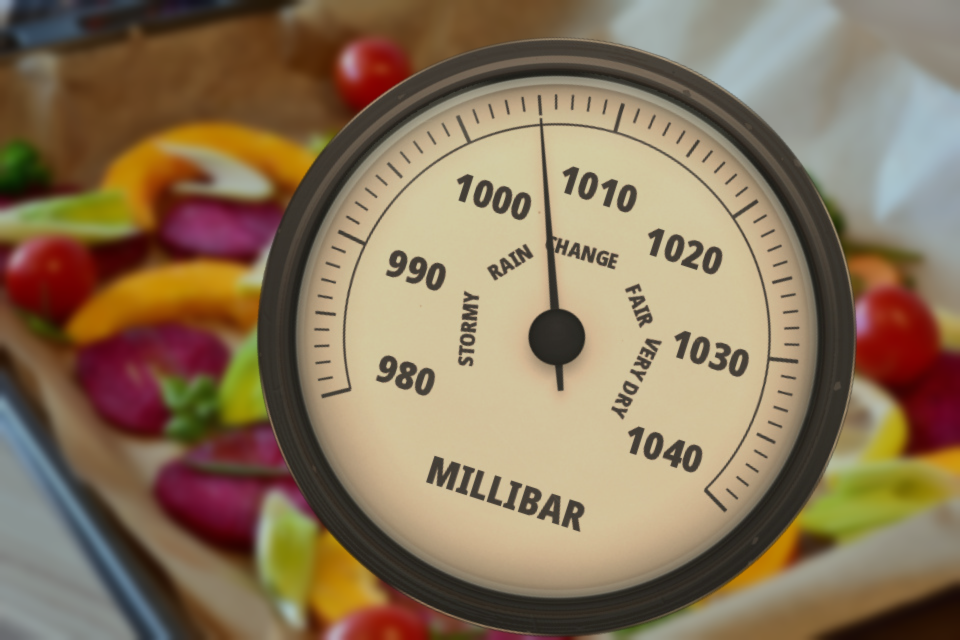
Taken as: mbar 1005
